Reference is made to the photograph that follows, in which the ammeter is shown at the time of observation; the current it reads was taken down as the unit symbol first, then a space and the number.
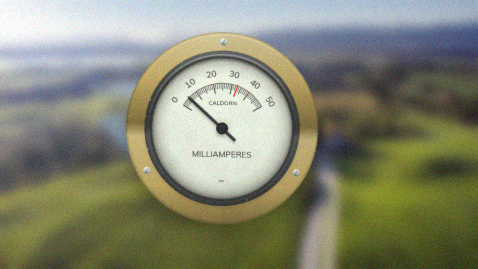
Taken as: mA 5
